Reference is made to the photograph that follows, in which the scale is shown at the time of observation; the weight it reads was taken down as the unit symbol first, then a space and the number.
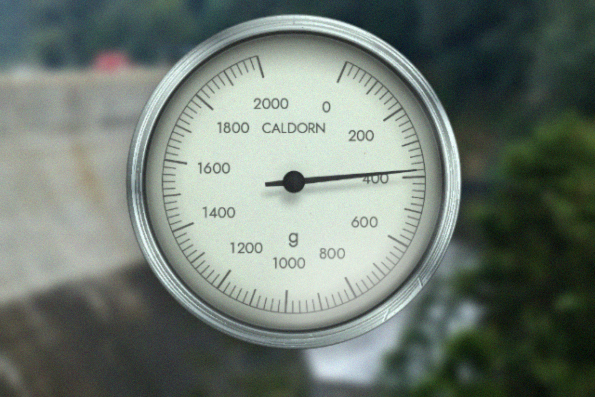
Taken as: g 380
